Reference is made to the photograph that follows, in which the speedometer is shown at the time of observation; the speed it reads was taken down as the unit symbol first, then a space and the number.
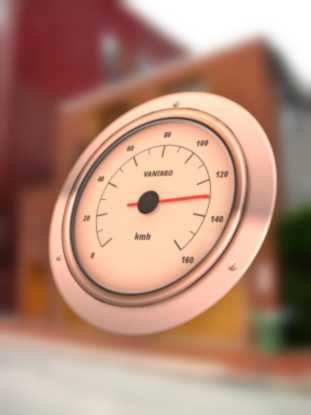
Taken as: km/h 130
